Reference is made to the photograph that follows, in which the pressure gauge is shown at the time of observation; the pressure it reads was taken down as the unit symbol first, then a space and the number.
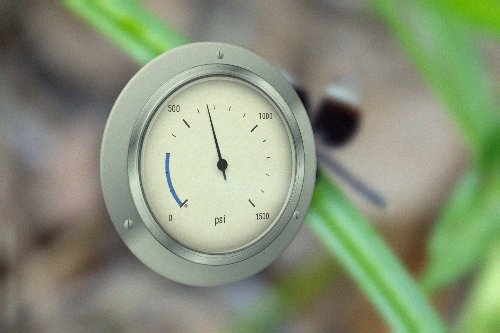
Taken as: psi 650
